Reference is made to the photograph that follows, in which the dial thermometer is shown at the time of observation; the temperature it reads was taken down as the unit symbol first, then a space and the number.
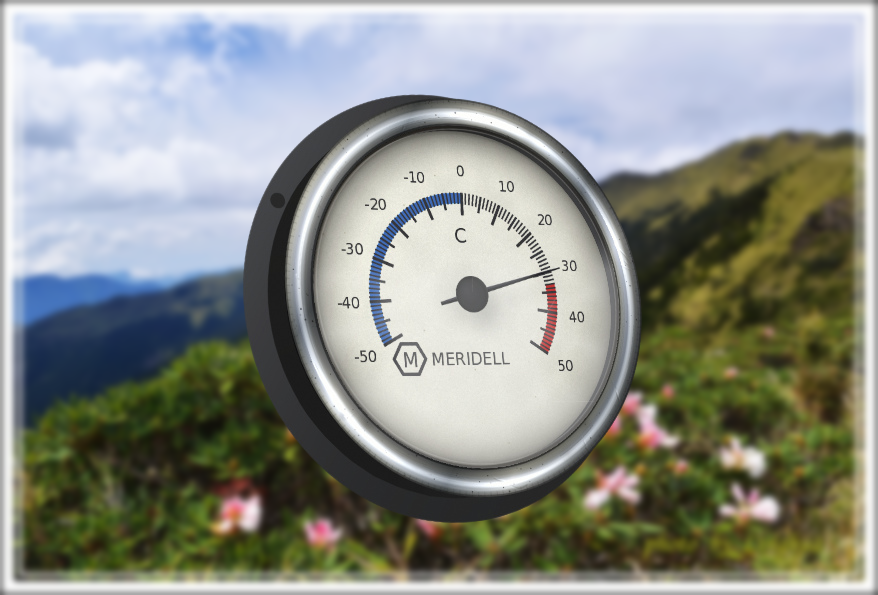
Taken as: °C 30
